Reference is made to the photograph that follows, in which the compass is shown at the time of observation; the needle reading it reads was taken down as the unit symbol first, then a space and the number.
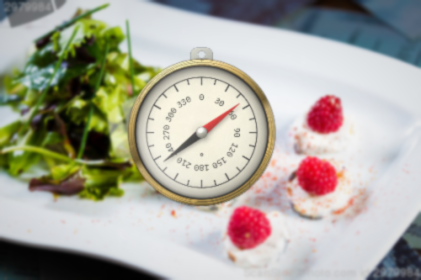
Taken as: ° 52.5
